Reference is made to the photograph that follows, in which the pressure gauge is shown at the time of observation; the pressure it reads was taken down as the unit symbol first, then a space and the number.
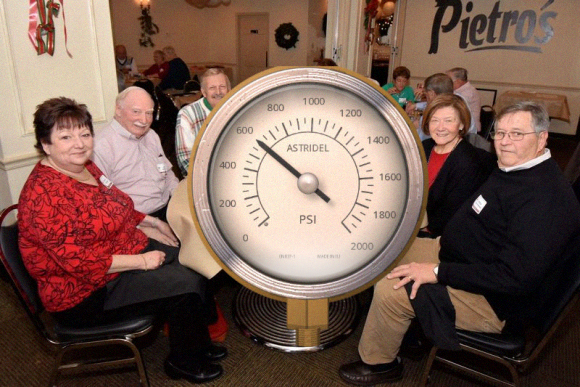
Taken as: psi 600
